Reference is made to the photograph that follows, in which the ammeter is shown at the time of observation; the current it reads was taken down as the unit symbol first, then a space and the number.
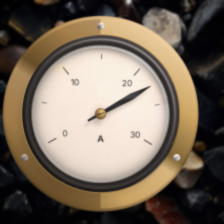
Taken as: A 22.5
